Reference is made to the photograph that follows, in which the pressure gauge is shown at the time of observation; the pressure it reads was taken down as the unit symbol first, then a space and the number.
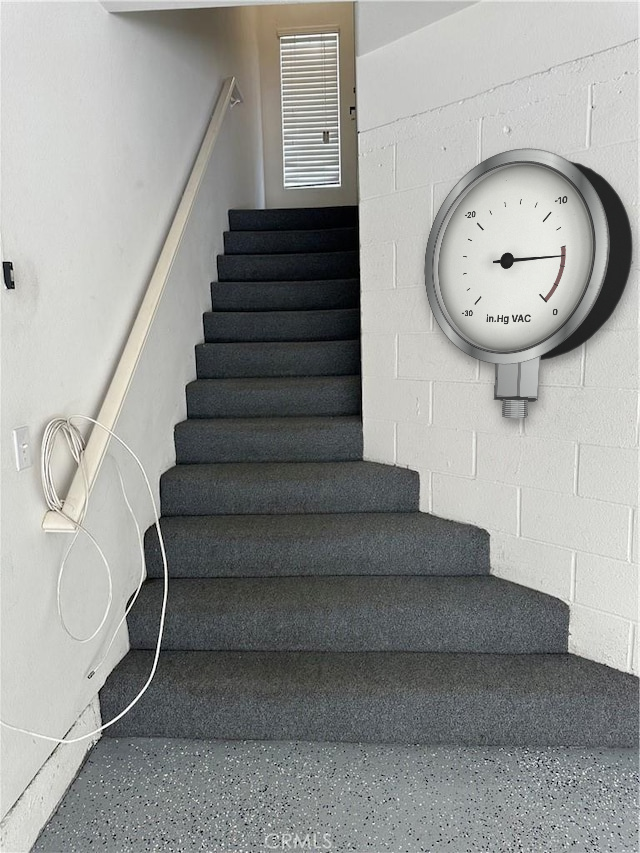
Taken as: inHg -5
